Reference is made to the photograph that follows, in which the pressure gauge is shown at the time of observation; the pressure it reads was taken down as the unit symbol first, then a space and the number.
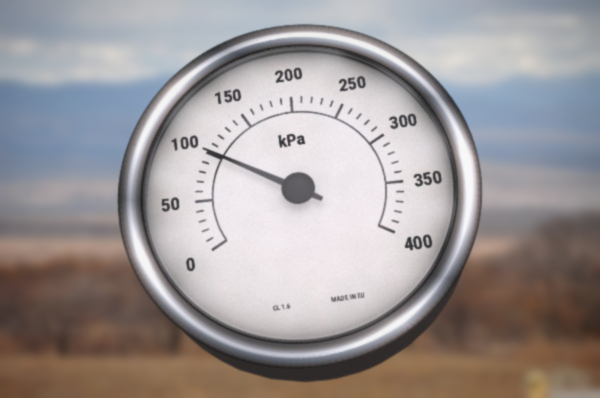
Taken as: kPa 100
